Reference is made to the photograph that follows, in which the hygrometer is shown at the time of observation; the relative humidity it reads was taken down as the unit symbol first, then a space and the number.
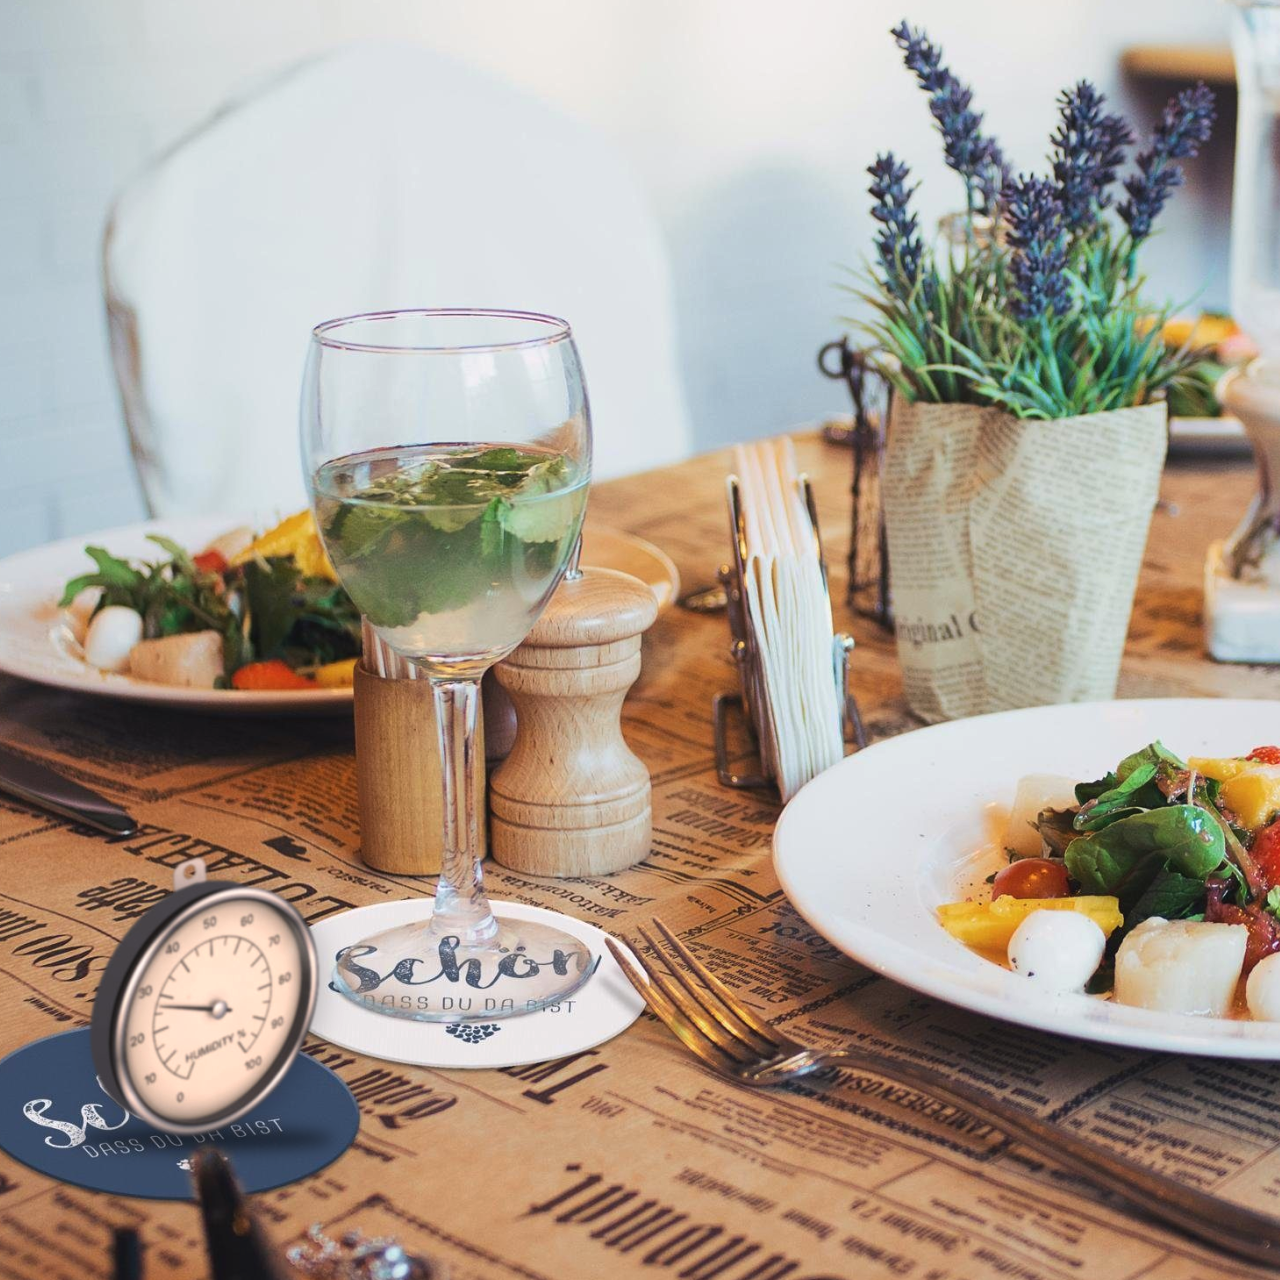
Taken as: % 27.5
